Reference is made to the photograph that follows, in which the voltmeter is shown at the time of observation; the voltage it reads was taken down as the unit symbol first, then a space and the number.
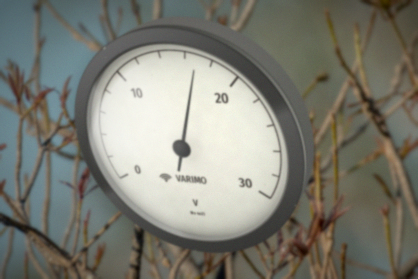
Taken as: V 17
